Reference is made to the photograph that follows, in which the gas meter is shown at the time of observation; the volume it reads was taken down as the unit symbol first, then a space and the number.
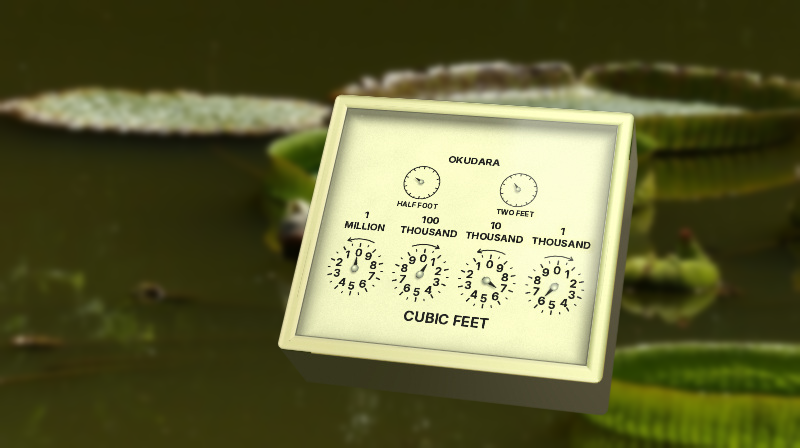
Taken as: ft³ 6600
